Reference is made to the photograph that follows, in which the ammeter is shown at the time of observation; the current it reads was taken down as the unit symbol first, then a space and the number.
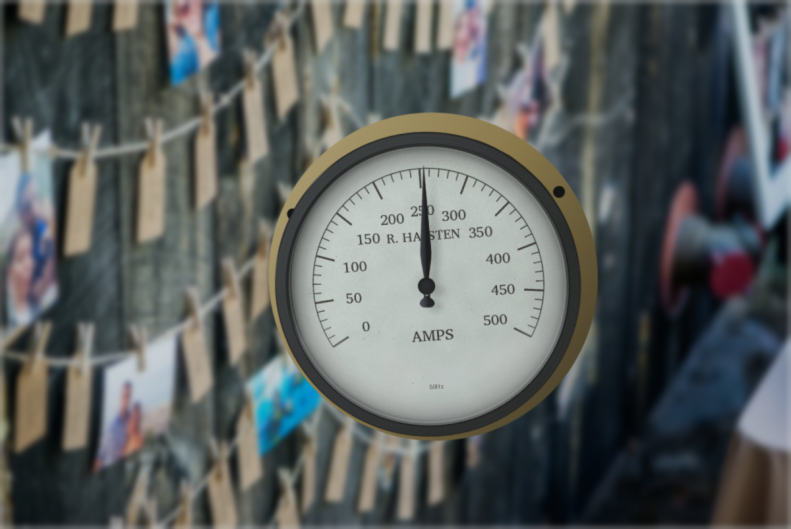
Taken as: A 255
